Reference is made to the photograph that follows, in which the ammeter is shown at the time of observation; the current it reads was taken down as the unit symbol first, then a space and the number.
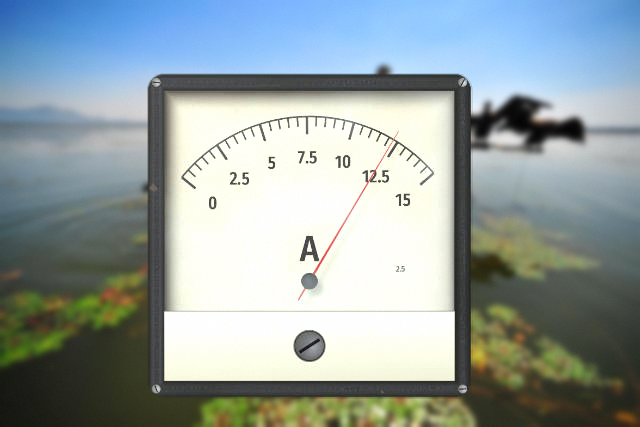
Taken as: A 12.25
